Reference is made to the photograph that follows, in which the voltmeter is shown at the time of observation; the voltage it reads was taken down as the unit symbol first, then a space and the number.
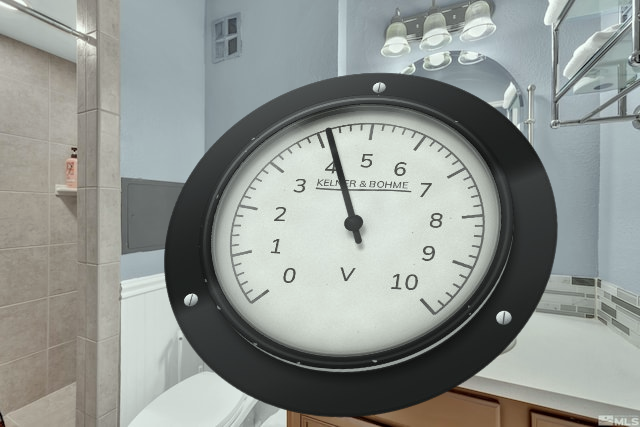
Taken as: V 4.2
